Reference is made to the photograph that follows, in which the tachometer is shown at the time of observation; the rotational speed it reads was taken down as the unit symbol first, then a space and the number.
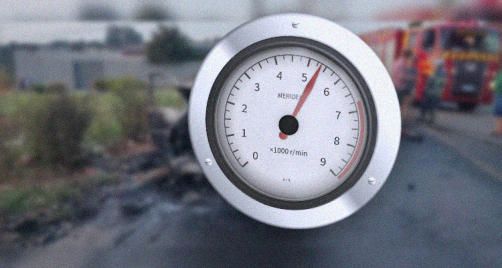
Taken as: rpm 5375
